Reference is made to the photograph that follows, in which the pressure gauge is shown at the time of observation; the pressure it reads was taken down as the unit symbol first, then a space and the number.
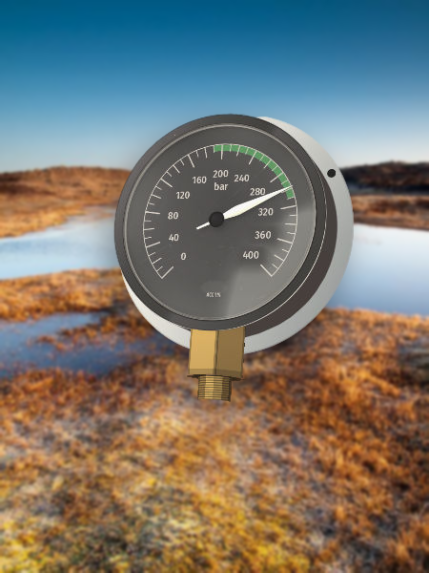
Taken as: bar 300
